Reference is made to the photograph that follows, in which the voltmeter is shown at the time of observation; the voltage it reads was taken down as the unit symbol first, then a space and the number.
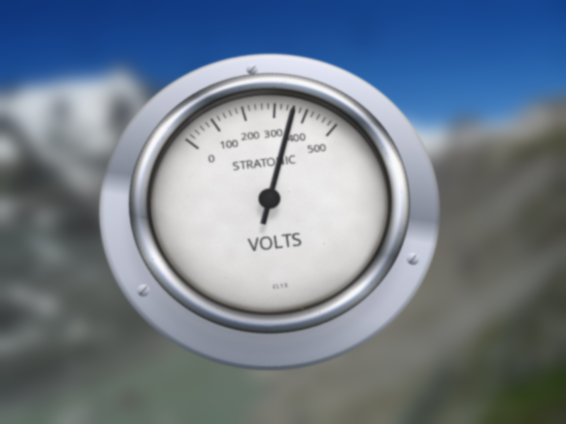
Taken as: V 360
